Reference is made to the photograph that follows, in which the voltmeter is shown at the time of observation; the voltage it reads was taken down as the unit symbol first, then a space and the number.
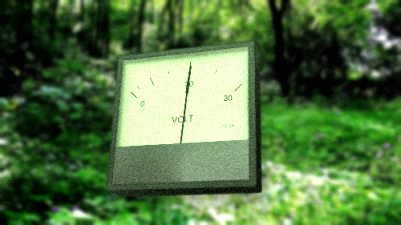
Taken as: V 20
